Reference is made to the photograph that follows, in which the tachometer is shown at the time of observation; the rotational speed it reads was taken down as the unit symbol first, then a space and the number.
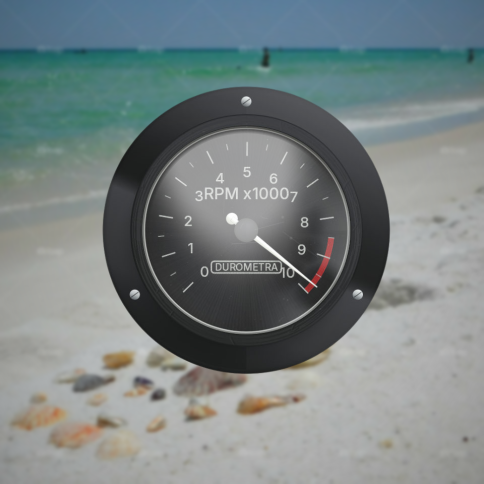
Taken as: rpm 9750
